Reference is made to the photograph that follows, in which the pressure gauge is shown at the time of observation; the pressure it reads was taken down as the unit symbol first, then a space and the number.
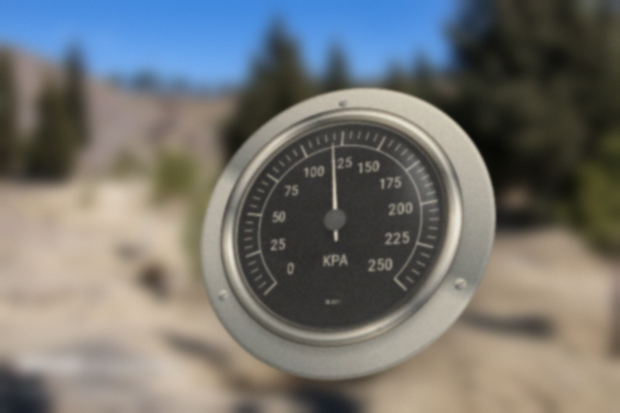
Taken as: kPa 120
